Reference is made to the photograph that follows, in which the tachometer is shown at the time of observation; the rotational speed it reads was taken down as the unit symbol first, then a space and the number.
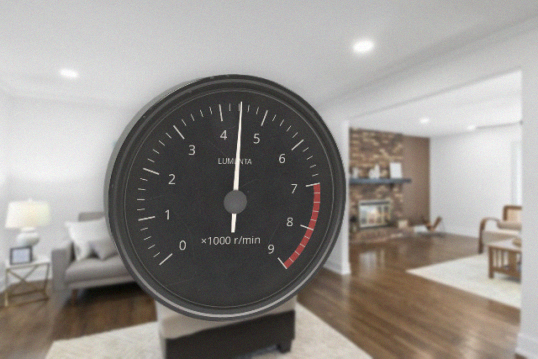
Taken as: rpm 4400
